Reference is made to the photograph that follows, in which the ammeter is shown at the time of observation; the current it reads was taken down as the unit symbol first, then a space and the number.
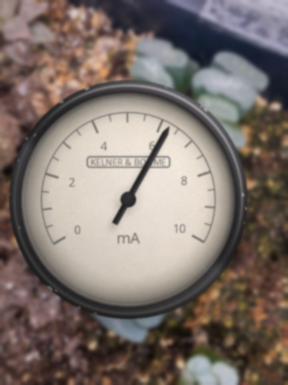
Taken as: mA 6.25
